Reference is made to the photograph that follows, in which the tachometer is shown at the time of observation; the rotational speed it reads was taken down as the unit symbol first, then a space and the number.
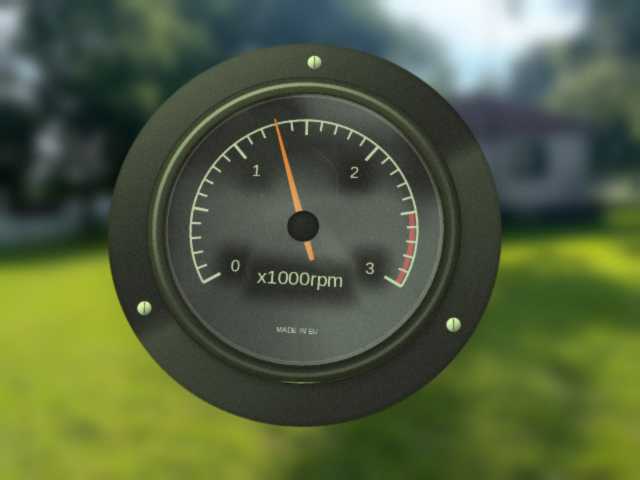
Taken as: rpm 1300
